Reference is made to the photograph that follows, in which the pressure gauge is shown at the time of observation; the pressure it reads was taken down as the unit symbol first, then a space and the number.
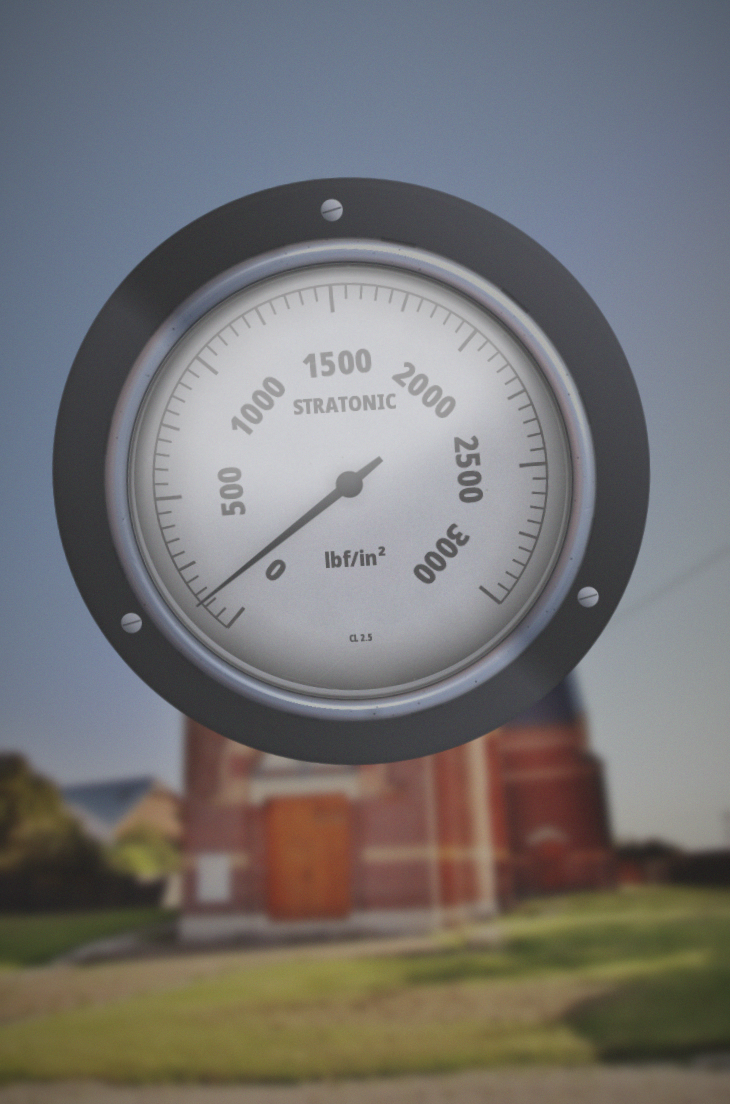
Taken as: psi 125
